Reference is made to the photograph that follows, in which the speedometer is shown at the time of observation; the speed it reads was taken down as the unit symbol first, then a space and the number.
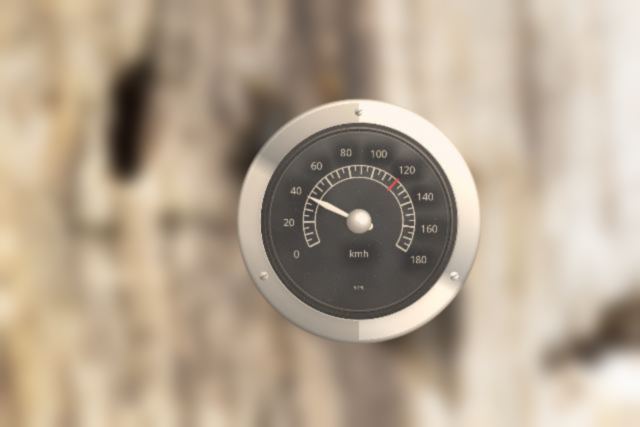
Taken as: km/h 40
